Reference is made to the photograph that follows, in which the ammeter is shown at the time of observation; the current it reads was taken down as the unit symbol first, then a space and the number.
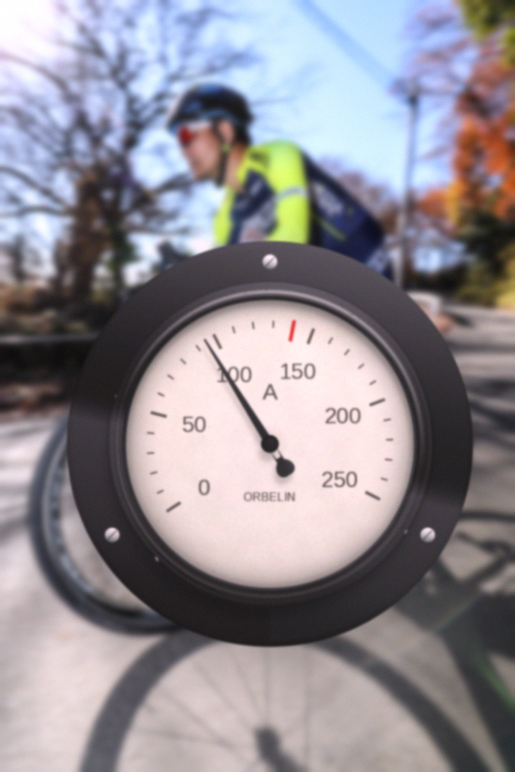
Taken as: A 95
